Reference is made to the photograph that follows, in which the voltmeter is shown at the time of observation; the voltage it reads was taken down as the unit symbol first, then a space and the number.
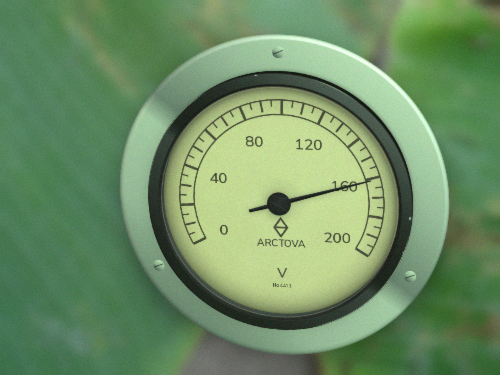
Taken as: V 160
